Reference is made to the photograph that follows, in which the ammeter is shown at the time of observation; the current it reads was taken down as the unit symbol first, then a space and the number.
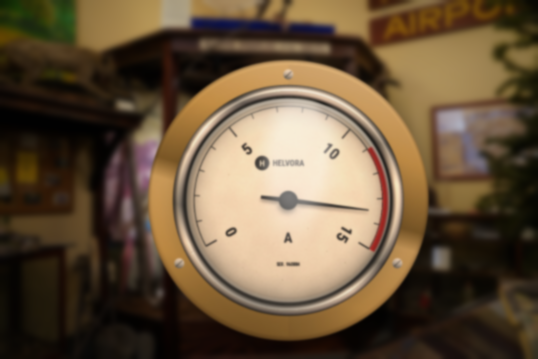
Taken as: A 13.5
